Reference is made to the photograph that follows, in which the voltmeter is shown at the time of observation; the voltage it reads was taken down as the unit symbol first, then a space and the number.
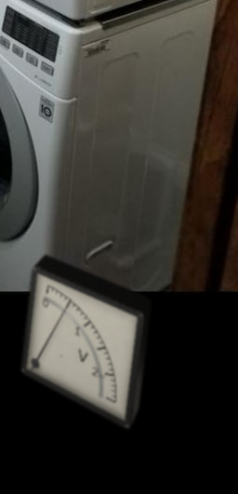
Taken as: V 0.5
